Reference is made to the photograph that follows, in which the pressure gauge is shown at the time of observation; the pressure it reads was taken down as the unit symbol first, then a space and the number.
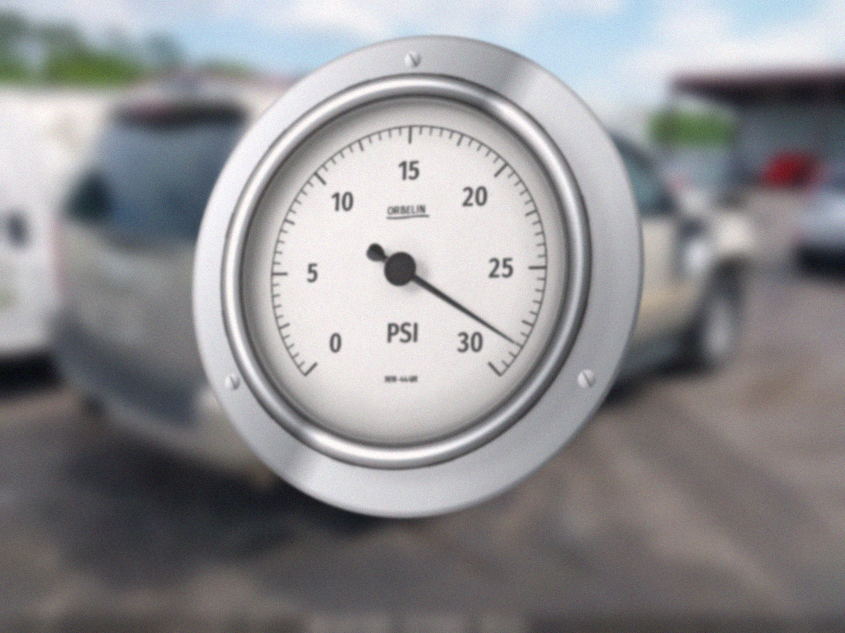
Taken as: psi 28.5
